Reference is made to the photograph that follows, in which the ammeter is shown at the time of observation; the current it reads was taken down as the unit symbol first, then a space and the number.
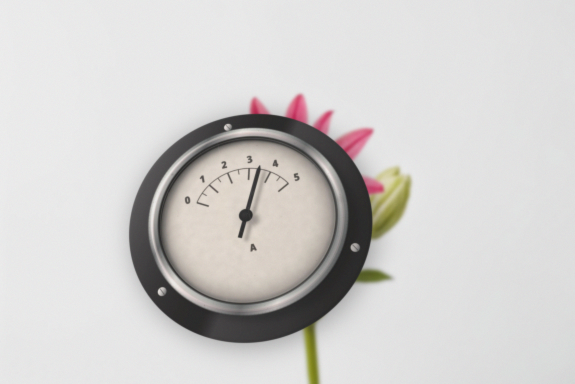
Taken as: A 3.5
